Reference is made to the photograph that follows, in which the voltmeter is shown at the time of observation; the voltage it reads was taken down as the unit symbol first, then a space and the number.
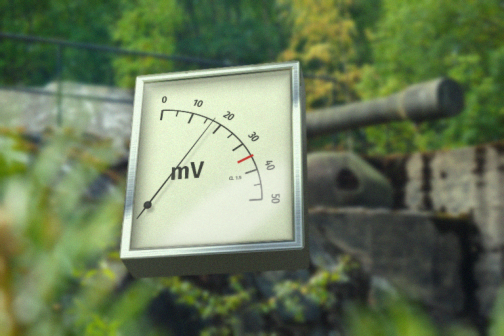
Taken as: mV 17.5
